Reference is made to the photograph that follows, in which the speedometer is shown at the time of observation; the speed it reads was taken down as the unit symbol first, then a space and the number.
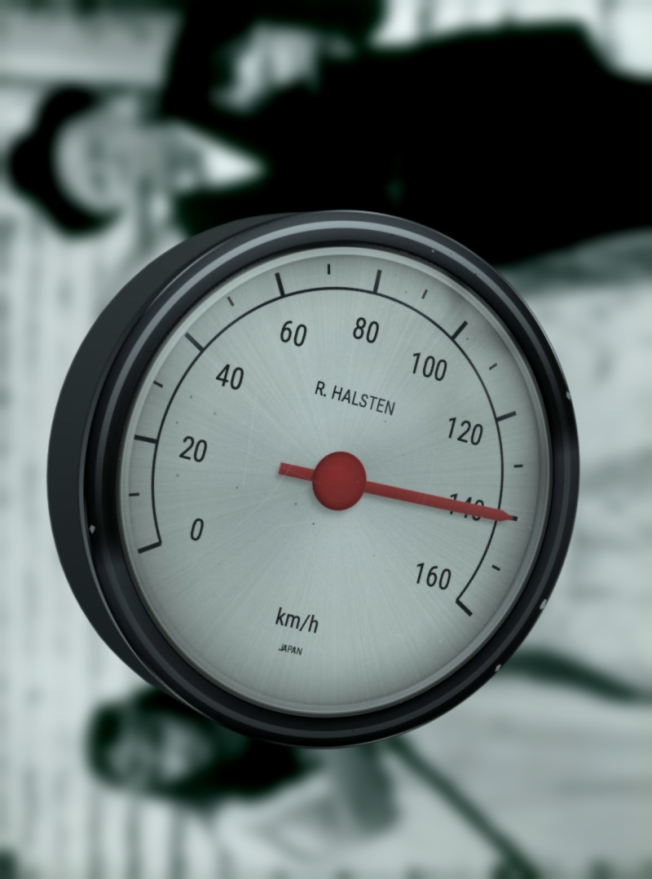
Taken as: km/h 140
